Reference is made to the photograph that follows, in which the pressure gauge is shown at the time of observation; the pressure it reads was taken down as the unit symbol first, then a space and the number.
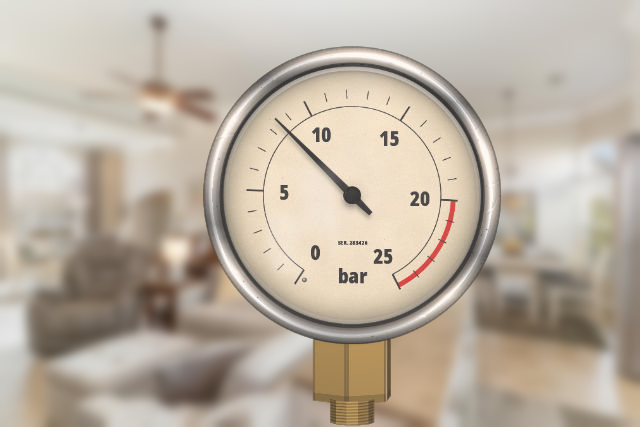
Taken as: bar 8.5
